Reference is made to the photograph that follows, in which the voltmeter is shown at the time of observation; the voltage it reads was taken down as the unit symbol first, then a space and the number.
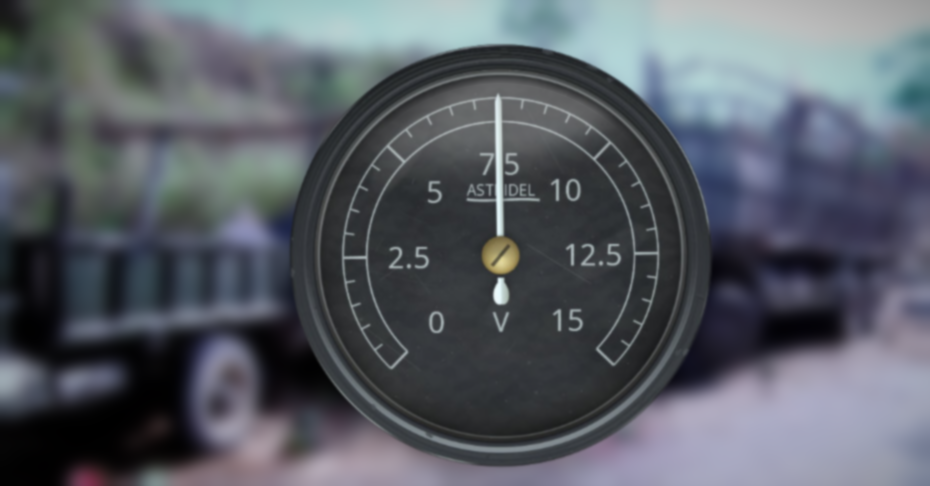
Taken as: V 7.5
